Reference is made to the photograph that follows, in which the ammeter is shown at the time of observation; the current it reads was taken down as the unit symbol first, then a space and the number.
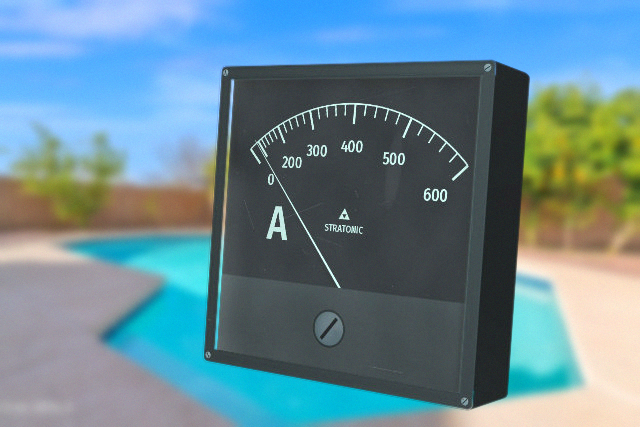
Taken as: A 100
